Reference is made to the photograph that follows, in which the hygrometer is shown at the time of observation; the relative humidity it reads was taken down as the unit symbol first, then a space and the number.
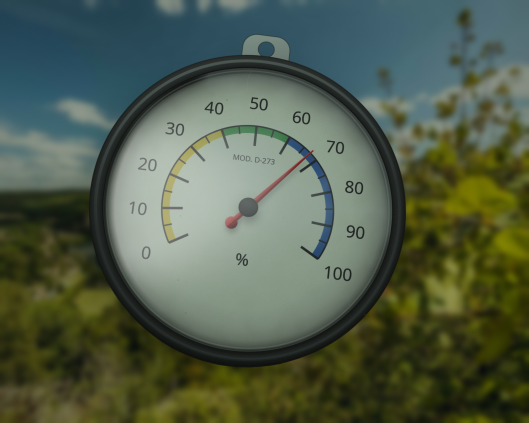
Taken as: % 67.5
